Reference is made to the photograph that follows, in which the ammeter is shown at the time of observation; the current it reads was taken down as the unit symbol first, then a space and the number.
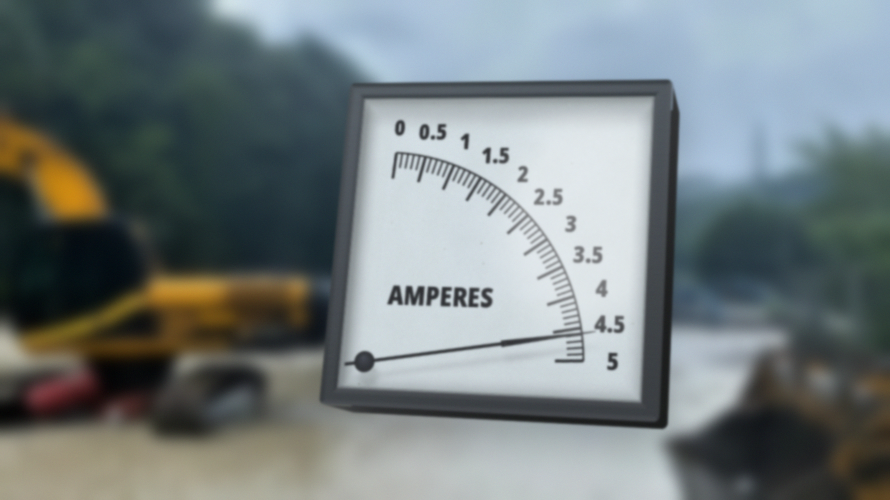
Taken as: A 4.6
